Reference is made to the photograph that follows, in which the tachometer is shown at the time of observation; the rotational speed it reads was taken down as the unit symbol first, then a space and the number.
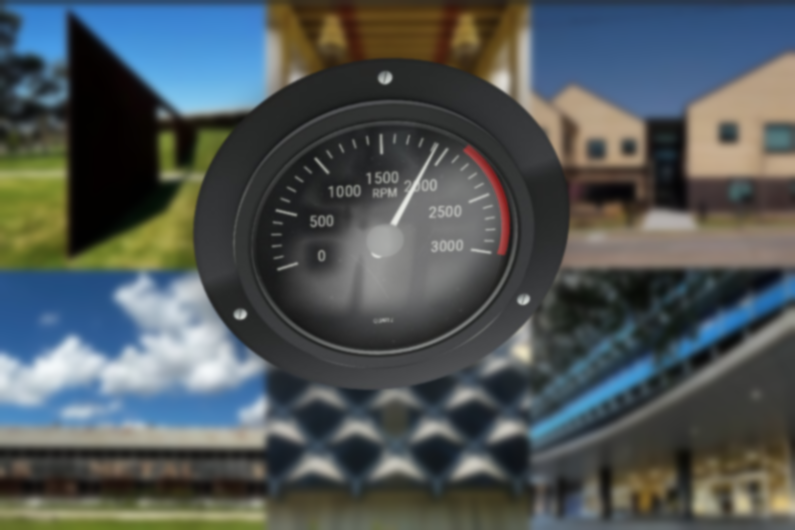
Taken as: rpm 1900
